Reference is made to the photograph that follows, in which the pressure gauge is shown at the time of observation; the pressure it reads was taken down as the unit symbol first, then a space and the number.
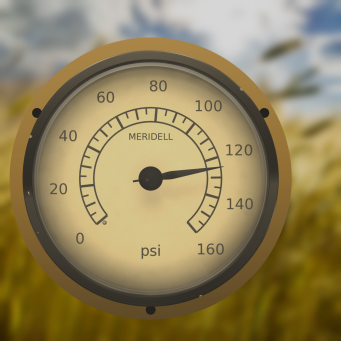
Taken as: psi 125
